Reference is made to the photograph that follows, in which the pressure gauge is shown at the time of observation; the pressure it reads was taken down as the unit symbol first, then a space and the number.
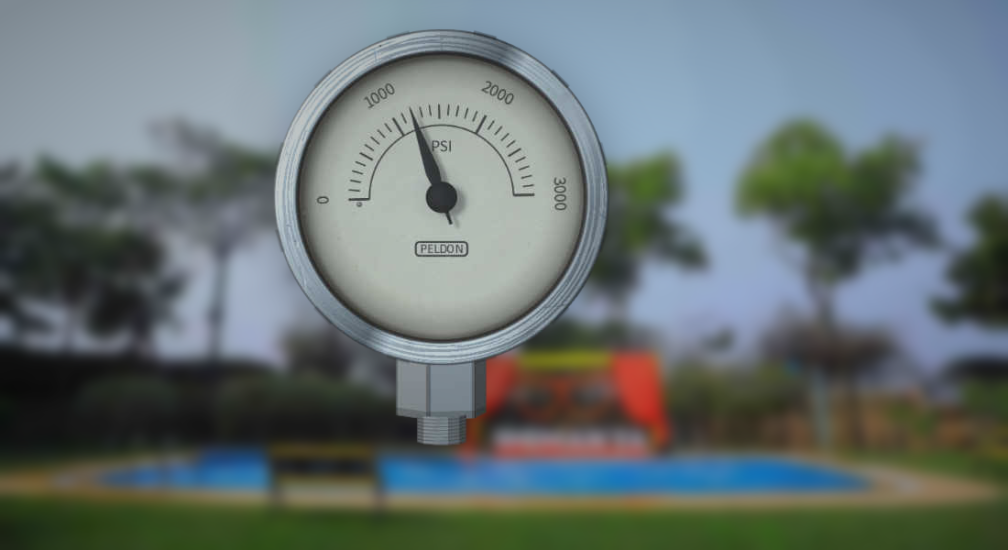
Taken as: psi 1200
